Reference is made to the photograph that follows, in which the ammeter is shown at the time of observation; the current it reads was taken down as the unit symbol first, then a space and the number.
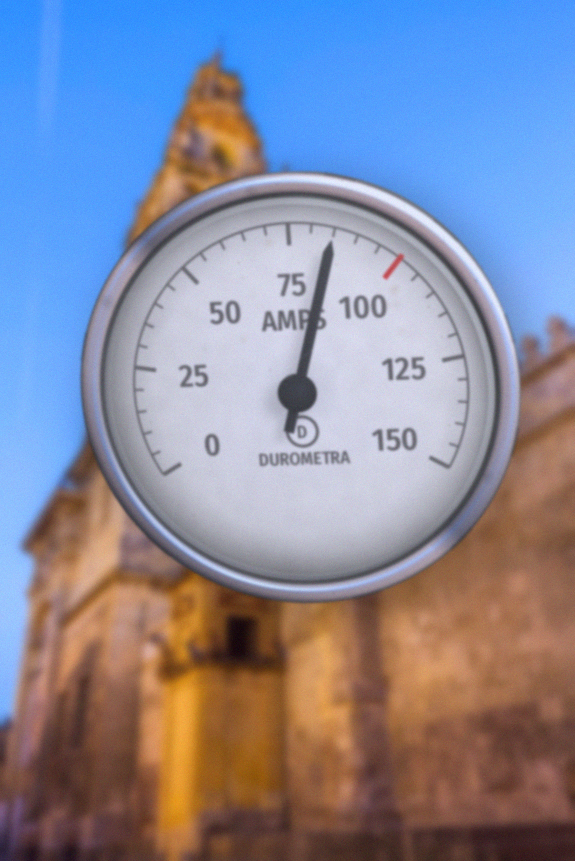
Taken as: A 85
